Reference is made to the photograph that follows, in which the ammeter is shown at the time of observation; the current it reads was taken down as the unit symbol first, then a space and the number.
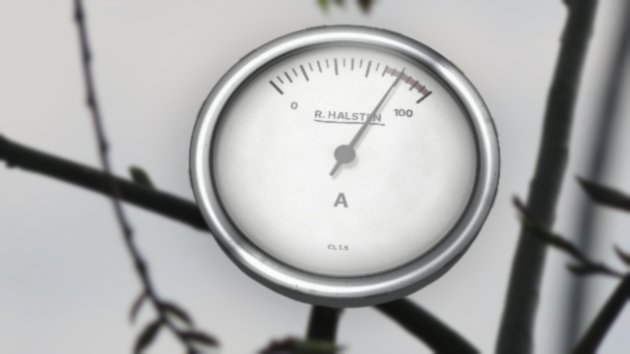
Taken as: A 80
